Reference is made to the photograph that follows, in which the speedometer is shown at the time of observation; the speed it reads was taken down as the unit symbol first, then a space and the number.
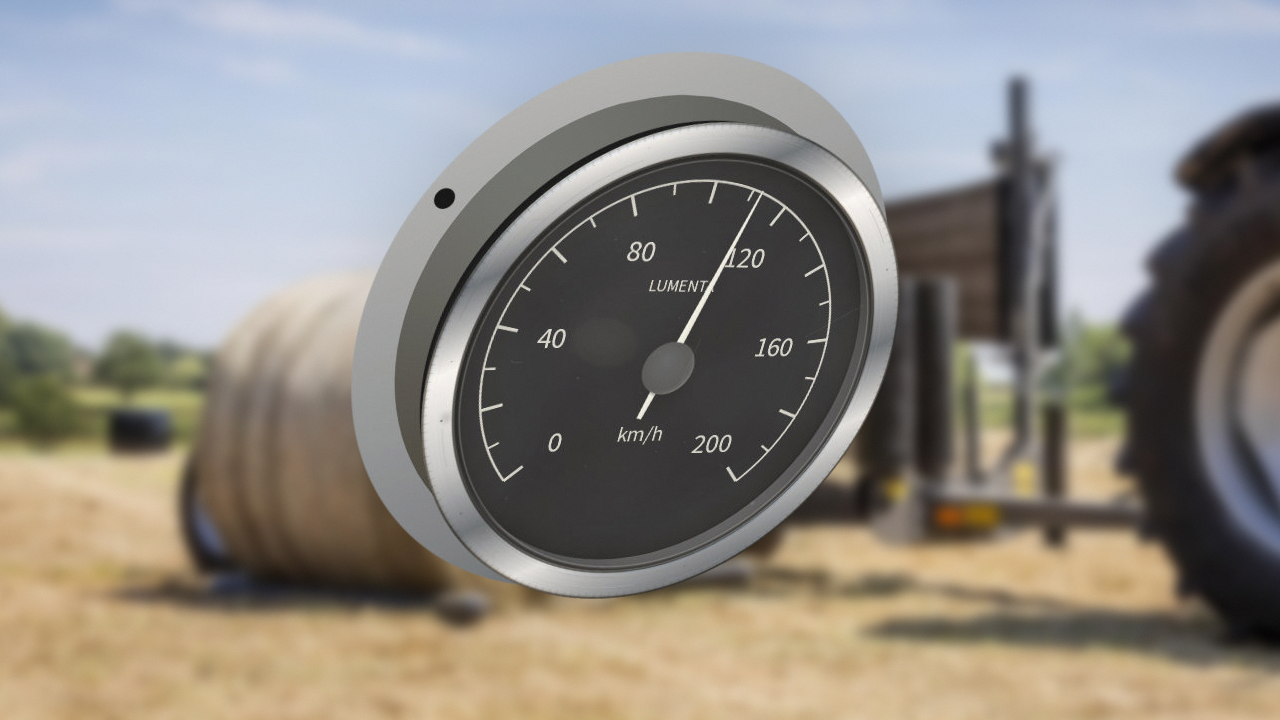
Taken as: km/h 110
